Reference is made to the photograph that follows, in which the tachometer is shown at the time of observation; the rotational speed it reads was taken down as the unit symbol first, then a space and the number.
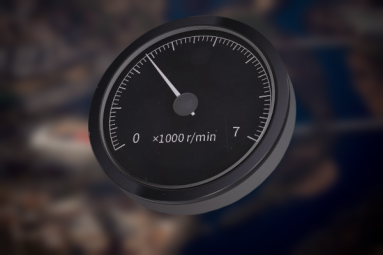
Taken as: rpm 2400
